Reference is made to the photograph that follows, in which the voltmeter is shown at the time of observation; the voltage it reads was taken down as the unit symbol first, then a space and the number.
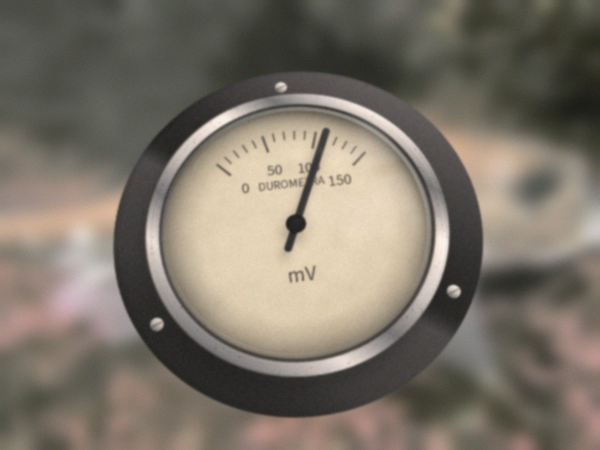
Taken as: mV 110
